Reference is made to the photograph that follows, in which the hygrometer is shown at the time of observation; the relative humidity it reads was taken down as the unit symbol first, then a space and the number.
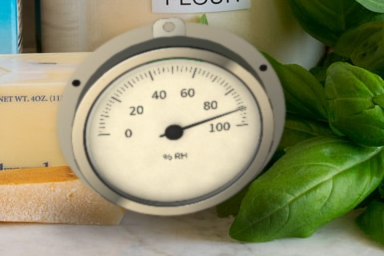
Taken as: % 90
